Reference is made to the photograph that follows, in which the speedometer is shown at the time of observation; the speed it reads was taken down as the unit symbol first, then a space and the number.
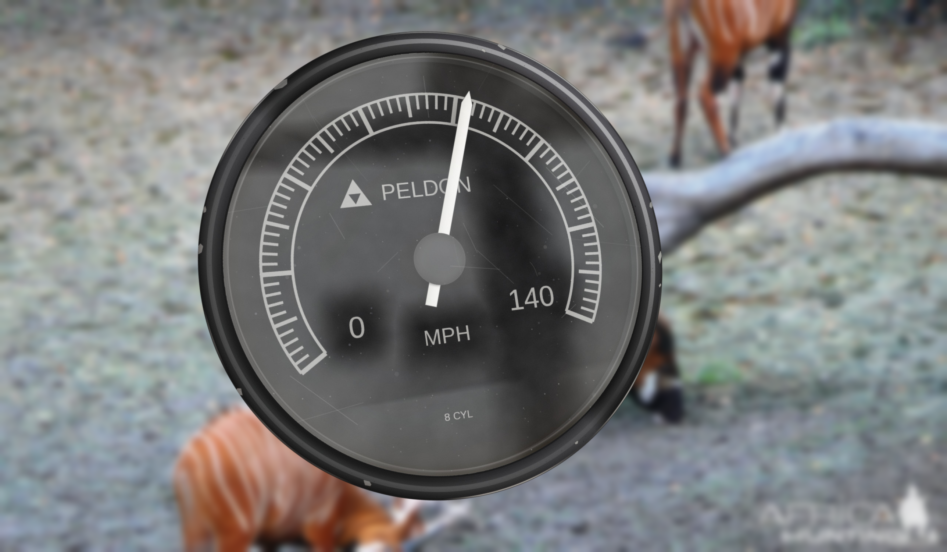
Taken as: mph 82
